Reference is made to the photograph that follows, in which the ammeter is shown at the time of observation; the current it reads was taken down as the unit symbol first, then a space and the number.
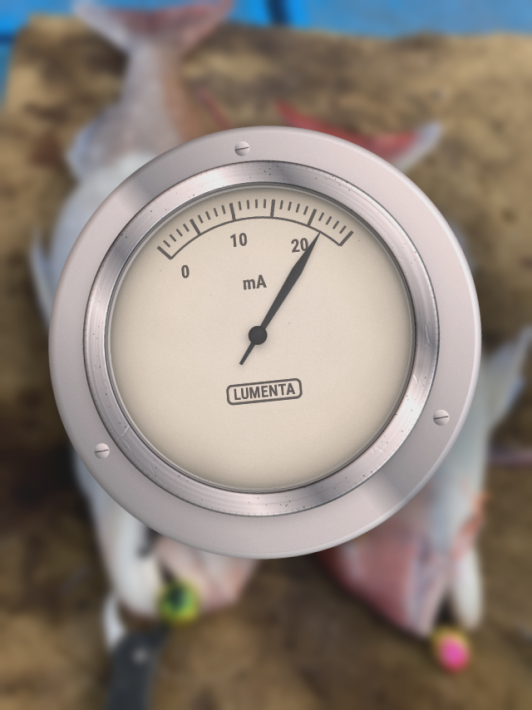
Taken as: mA 22
